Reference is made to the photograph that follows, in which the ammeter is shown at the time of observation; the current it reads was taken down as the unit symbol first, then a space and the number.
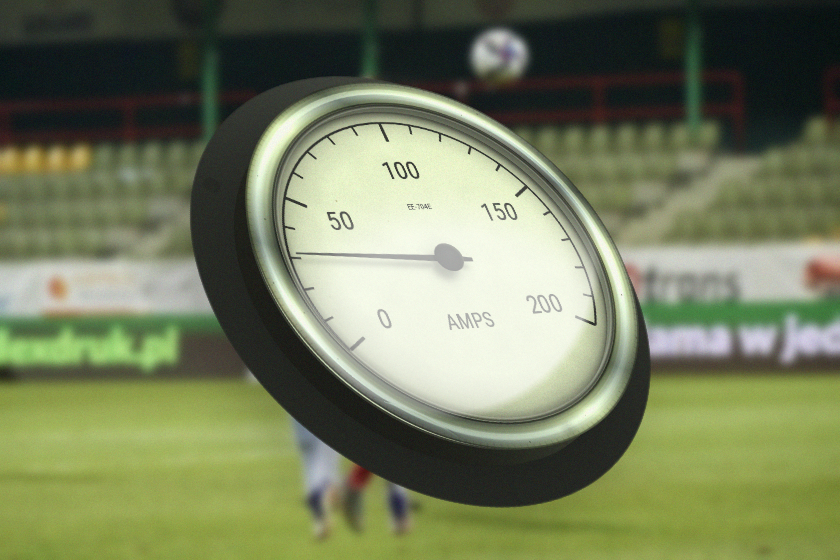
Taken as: A 30
